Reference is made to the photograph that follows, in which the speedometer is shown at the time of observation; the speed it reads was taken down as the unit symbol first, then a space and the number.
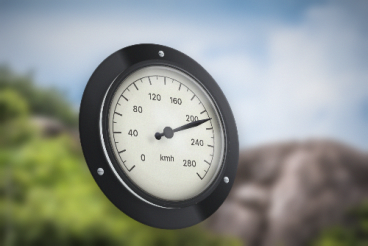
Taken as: km/h 210
